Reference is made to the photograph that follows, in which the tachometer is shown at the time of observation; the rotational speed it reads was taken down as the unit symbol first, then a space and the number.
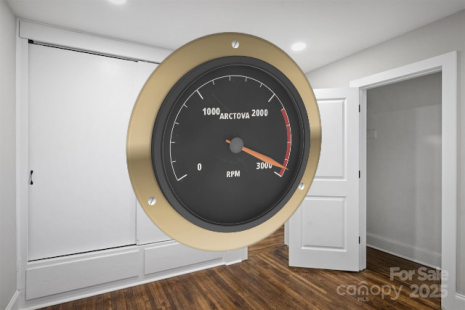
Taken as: rpm 2900
